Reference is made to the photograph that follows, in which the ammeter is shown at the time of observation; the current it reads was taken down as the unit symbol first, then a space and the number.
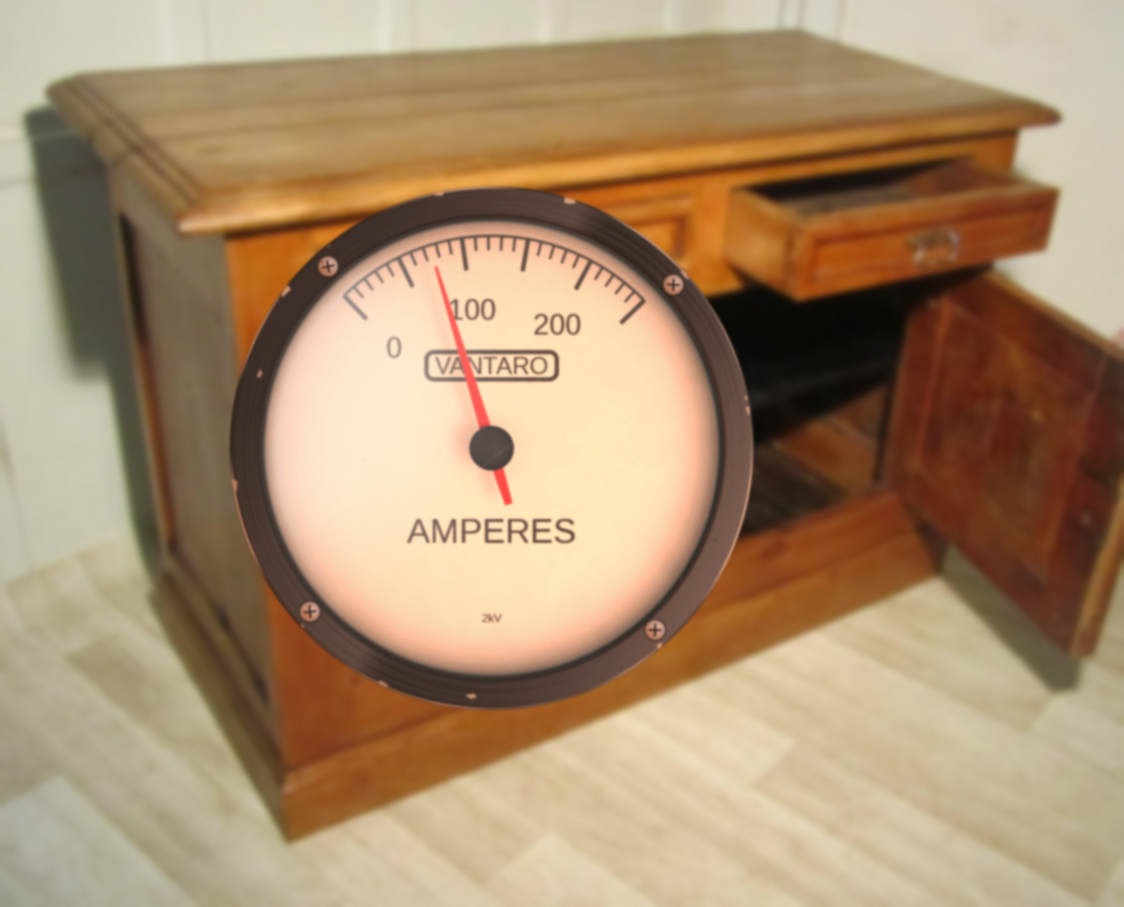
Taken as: A 75
